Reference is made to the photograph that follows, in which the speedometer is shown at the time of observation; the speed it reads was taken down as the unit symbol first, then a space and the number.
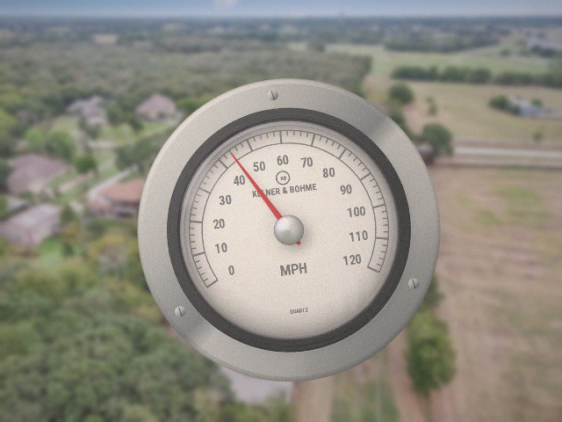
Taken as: mph 44
